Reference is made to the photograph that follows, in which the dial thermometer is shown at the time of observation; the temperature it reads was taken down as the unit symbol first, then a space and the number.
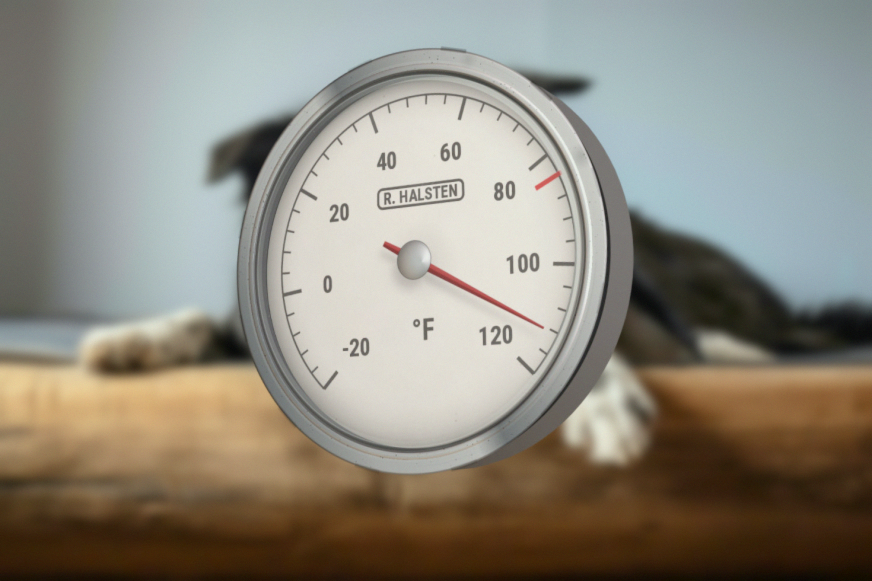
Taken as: °F 112
